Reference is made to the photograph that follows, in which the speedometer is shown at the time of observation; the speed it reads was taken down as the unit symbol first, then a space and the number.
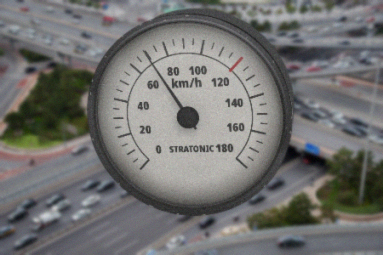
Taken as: km/h 70
